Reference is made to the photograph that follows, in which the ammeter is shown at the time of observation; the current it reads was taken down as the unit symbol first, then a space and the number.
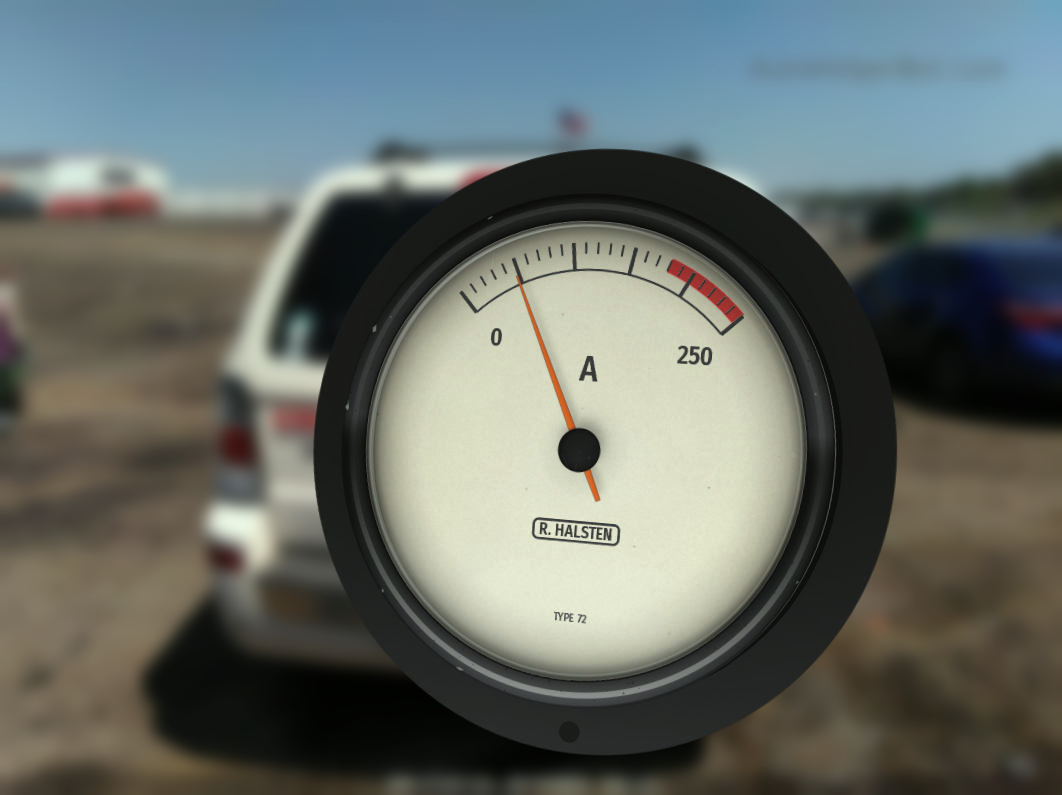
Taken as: A 50
